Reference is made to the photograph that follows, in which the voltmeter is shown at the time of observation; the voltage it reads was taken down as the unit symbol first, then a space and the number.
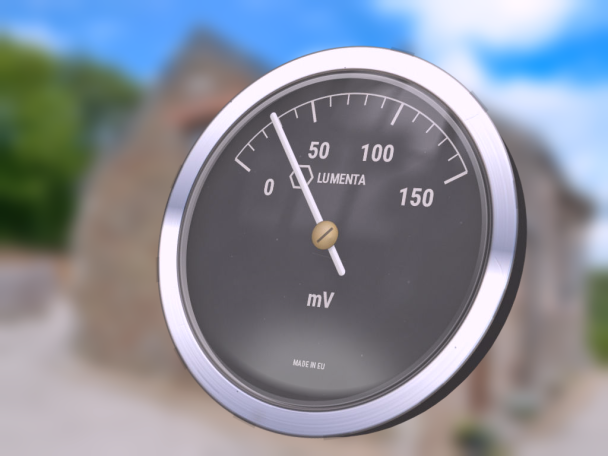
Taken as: mV 30
